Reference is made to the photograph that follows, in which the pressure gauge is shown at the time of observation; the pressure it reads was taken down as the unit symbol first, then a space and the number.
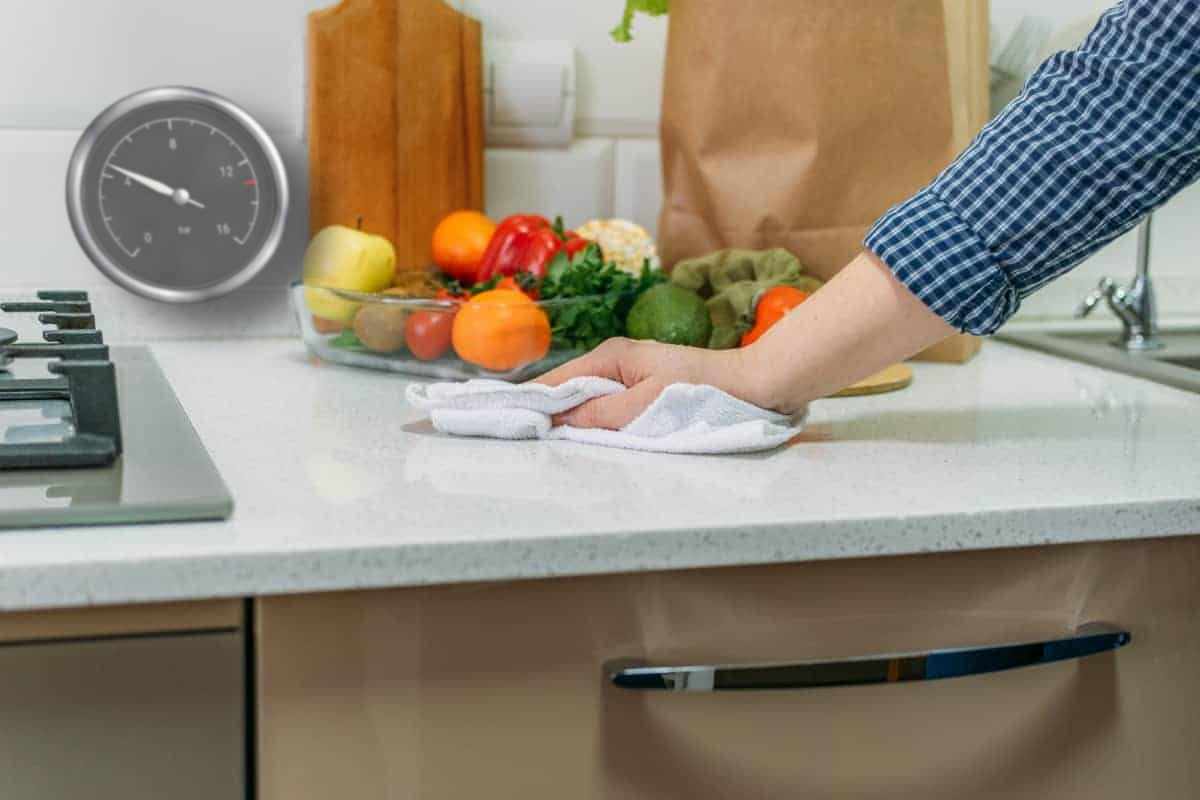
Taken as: bar 4.5
